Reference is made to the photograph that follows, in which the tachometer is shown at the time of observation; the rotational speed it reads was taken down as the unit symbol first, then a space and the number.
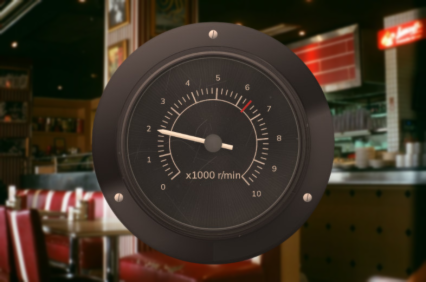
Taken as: rpm 2000
